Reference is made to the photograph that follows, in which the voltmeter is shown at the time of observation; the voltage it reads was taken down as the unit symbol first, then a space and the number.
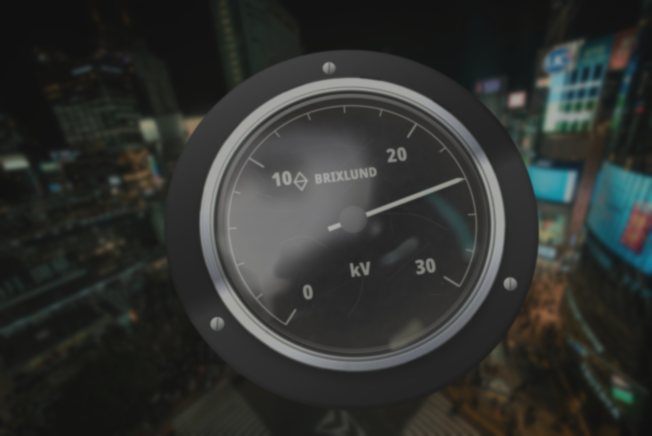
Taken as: kV 24
